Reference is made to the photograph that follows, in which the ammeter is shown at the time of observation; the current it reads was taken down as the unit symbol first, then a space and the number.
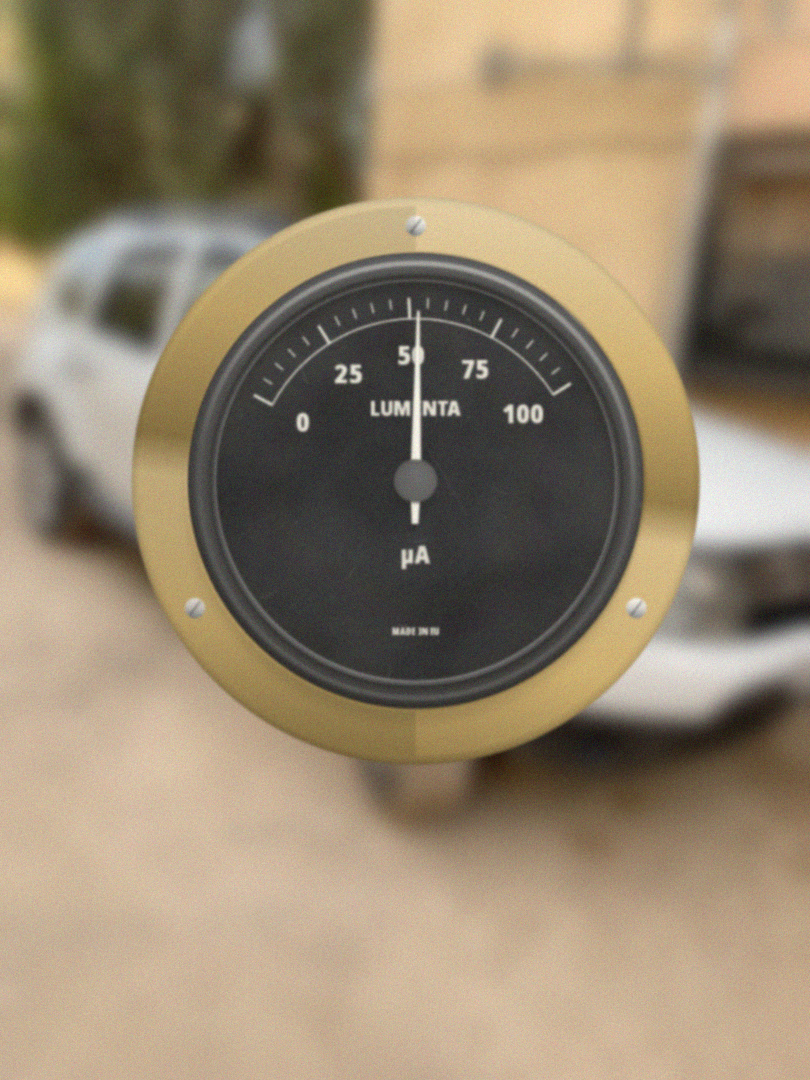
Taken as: µA 52.5
